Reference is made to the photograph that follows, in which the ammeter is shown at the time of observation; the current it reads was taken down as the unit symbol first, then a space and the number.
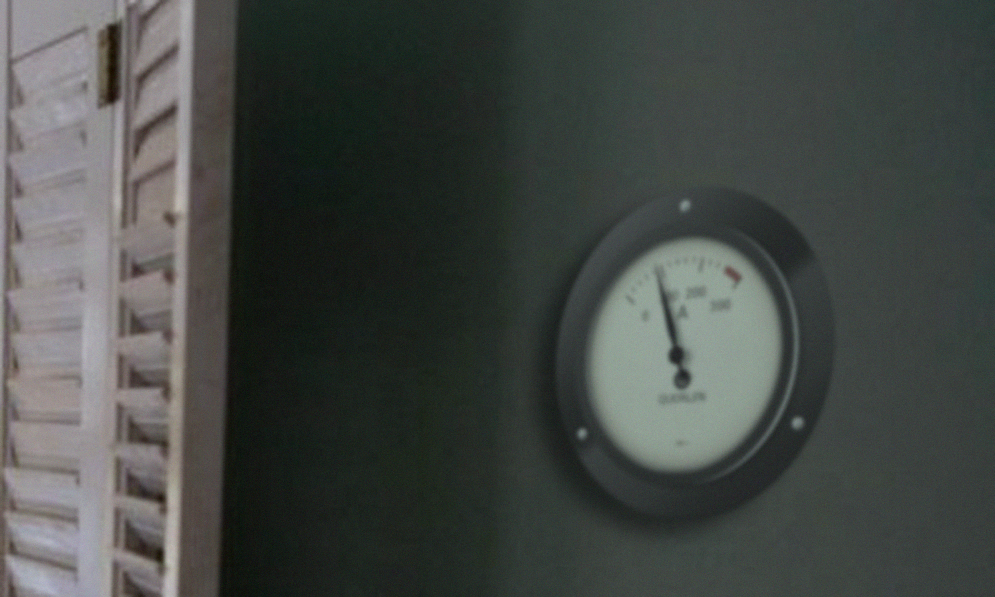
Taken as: A 100
